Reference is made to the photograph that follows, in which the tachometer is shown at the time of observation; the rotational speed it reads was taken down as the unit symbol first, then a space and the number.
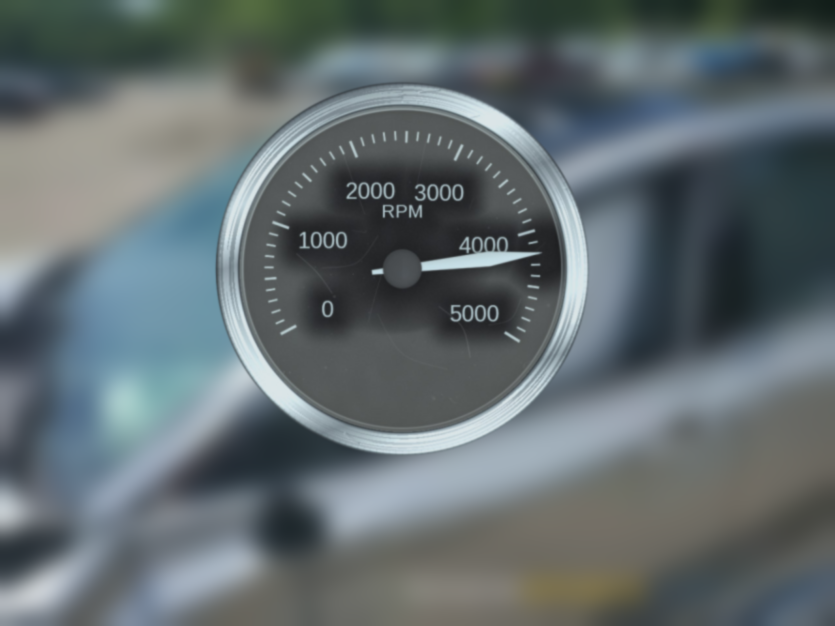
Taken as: rpm 4200
